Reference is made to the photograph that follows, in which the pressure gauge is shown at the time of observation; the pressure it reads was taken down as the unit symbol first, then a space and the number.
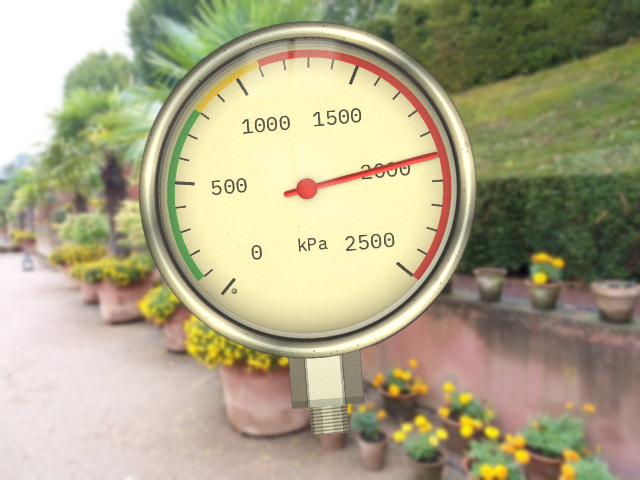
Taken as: kPa 2000
